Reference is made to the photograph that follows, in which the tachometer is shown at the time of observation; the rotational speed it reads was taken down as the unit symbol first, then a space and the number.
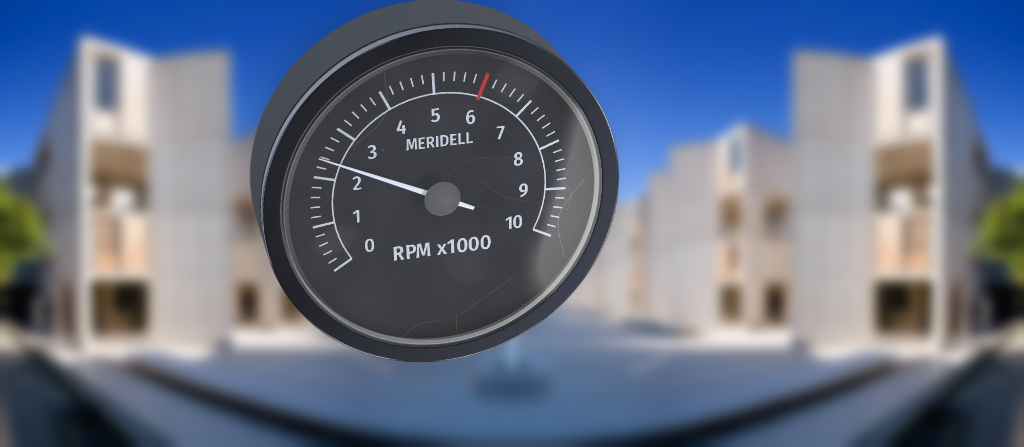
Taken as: rpm 2400
